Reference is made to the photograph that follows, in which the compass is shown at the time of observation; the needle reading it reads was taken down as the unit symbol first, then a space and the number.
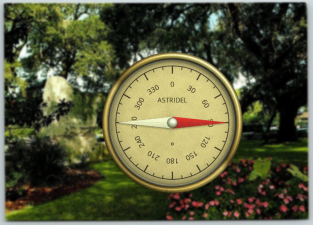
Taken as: ° 90
